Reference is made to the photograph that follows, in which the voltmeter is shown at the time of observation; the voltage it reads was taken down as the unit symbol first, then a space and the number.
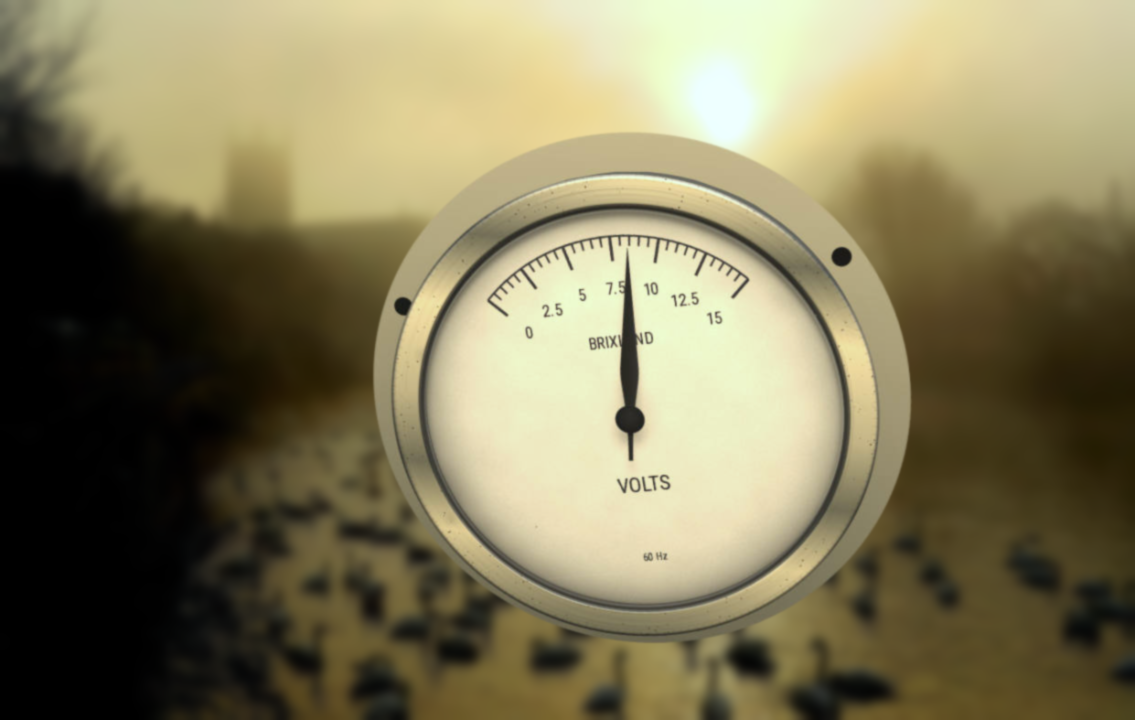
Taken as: V 8.5
